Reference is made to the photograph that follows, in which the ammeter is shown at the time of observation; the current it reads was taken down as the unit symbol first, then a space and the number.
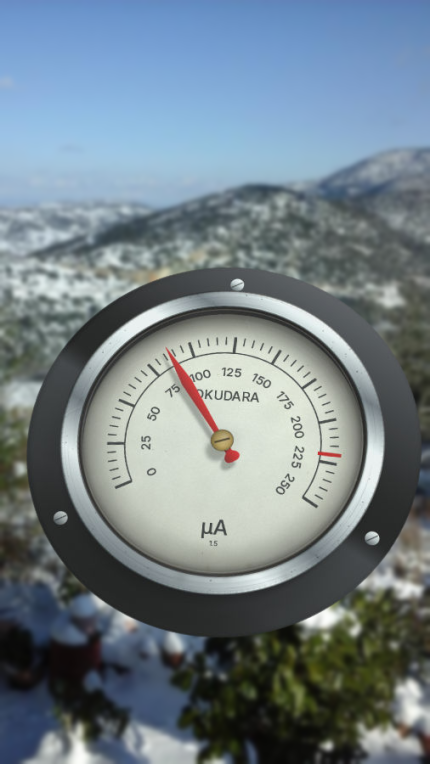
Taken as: µA 87.5
